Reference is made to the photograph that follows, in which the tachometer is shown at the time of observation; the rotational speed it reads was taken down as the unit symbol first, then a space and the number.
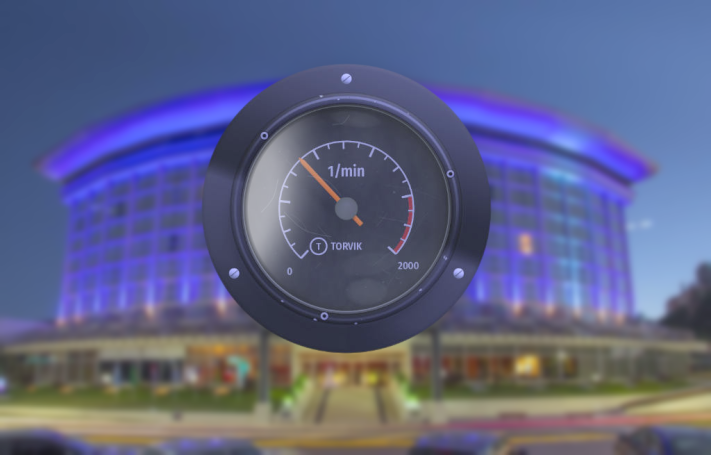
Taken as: rpm 700
